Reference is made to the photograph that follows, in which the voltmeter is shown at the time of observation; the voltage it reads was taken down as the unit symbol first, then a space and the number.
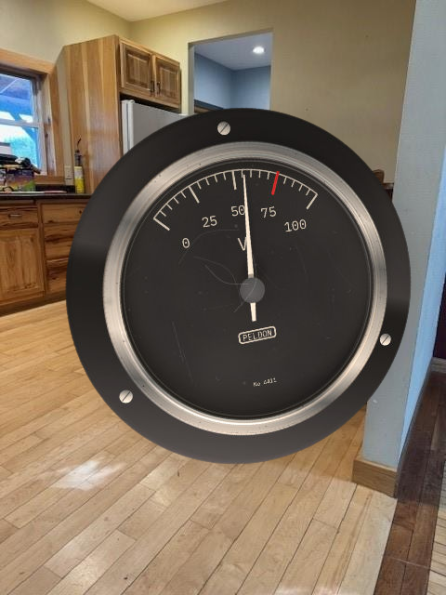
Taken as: V 55
